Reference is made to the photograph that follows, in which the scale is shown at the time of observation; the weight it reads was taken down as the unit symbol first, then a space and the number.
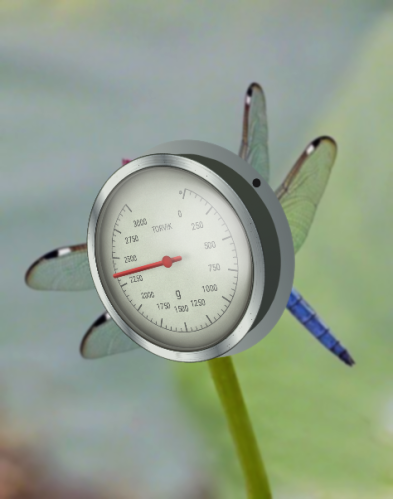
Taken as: g 2350
